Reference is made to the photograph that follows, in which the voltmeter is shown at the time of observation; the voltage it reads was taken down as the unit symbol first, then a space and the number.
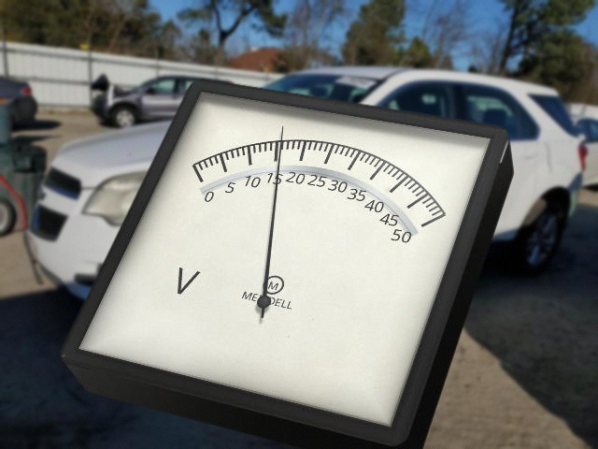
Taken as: V 16
